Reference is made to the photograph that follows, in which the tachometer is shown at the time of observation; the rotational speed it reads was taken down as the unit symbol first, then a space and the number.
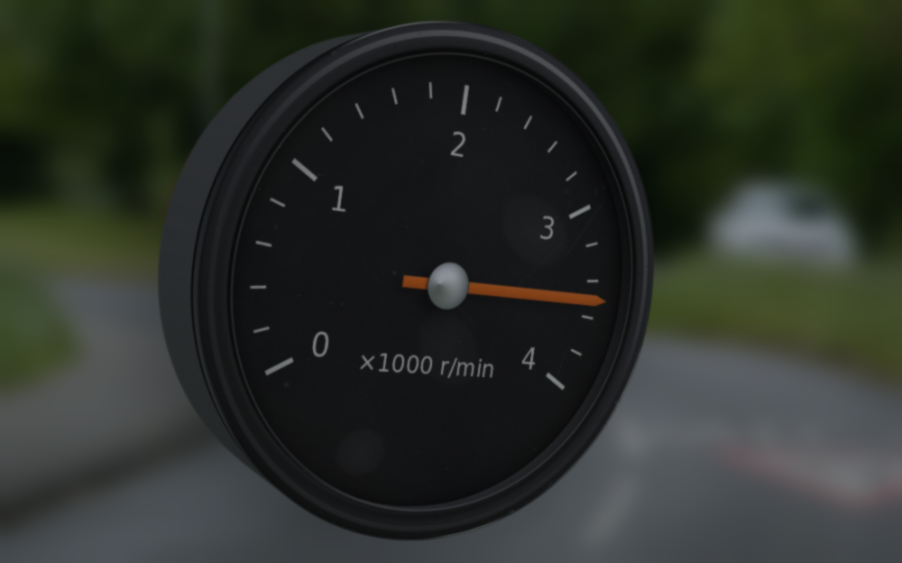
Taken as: rpm 3500
